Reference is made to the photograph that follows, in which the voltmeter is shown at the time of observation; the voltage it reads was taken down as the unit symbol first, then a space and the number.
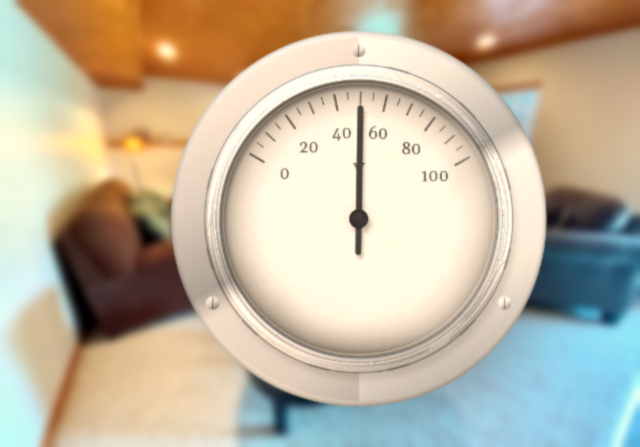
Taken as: V 50
